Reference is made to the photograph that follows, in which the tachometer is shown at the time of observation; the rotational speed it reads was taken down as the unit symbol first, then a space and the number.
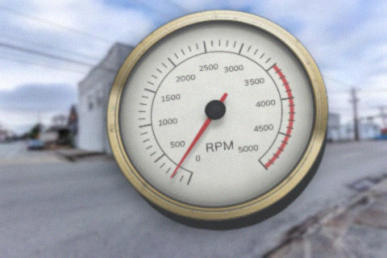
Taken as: rpm 200
